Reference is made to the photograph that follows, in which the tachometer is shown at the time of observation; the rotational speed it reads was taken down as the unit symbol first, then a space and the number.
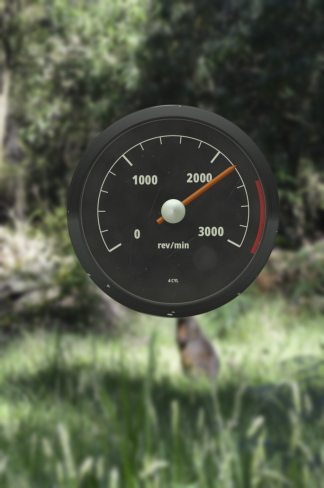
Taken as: rpm 2200
